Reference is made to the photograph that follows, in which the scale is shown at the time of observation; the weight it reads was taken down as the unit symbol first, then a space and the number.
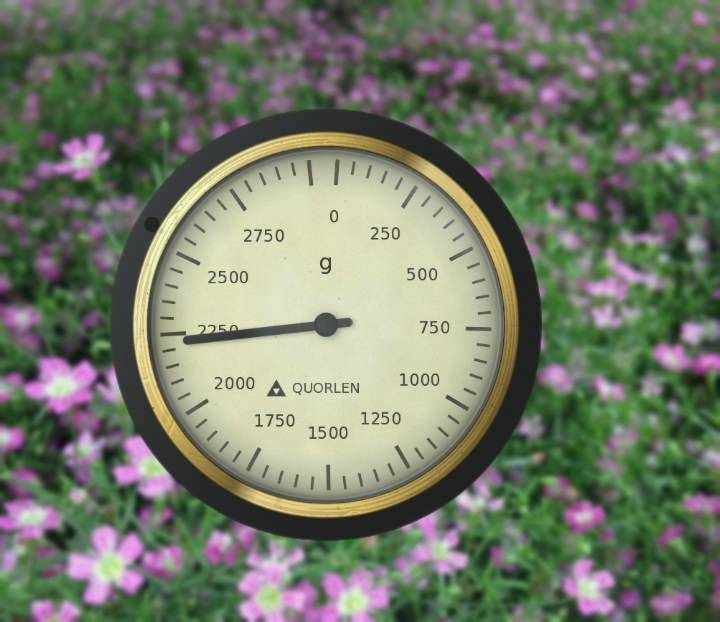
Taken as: g 2225
